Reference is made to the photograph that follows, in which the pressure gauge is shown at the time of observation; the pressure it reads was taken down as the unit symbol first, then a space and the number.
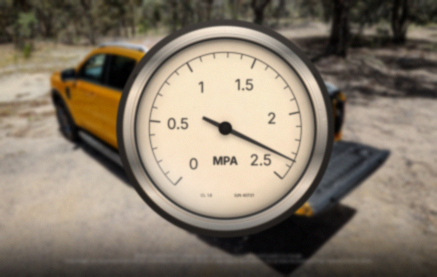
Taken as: MPa 2.35
